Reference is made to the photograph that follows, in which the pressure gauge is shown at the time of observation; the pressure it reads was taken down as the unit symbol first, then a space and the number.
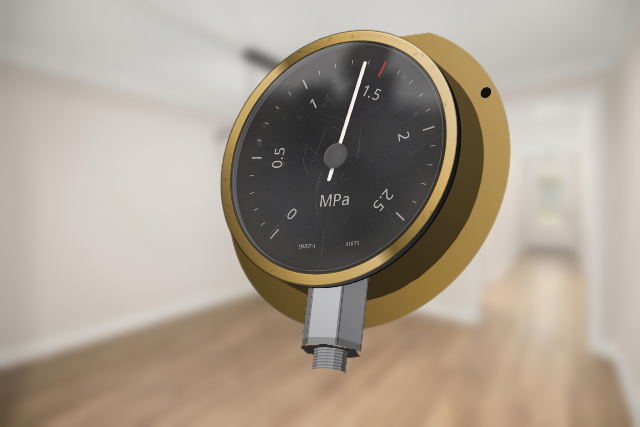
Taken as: MPa 1.4
